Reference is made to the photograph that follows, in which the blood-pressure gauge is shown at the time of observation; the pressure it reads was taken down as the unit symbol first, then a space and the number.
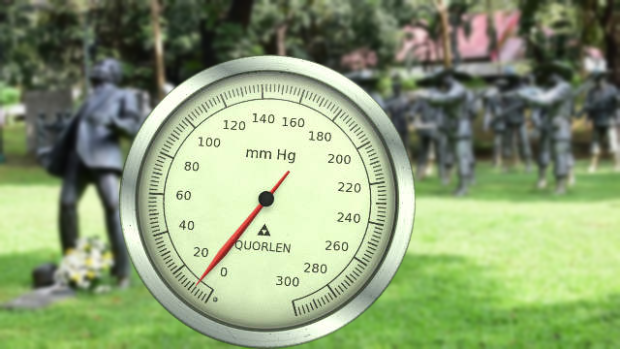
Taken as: mmHg 8
